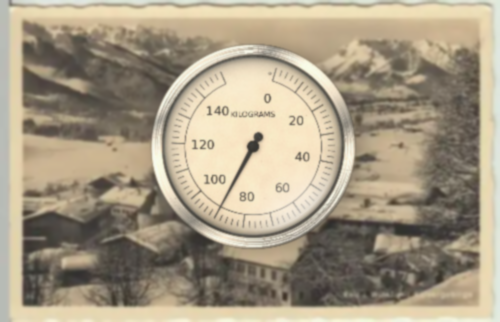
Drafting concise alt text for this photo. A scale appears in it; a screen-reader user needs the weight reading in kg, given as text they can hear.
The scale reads 90 kg
